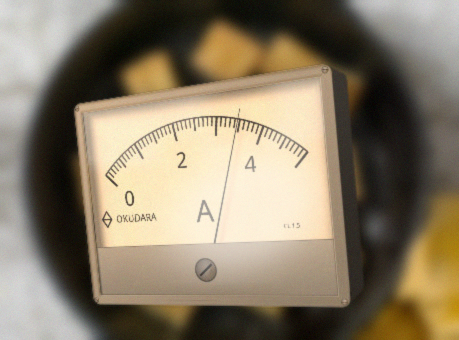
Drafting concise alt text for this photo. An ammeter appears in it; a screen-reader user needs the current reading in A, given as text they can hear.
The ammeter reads 3.5 A
